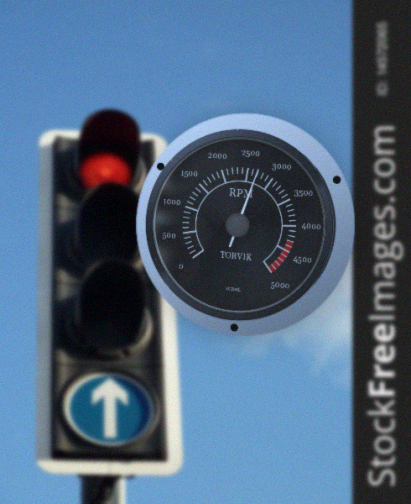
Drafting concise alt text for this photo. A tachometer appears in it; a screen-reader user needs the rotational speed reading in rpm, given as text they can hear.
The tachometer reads 2700 rpm
